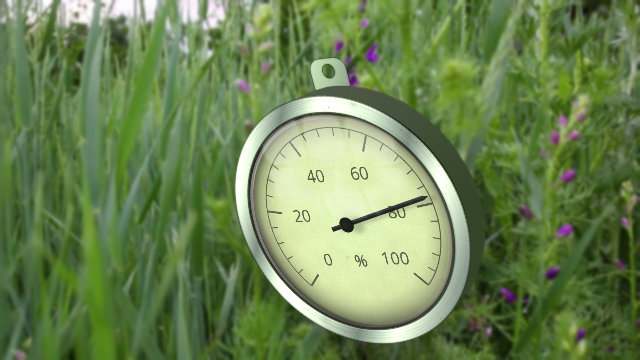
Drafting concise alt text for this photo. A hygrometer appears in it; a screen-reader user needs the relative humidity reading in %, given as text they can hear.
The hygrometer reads 78 %
